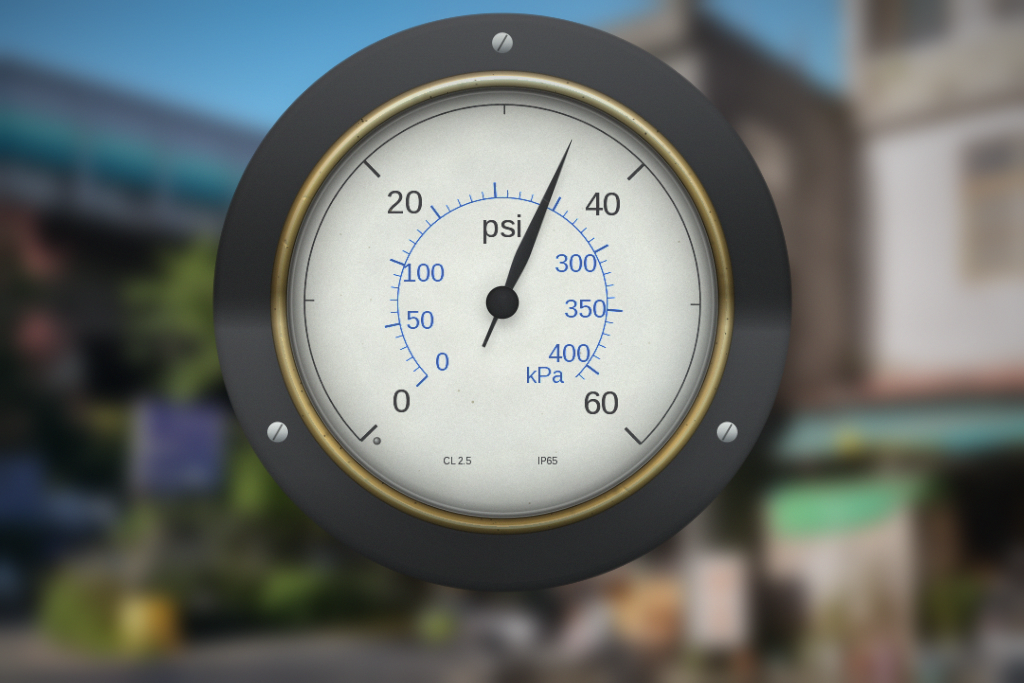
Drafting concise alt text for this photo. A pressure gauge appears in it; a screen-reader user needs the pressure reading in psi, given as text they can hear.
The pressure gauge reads 35 psi
